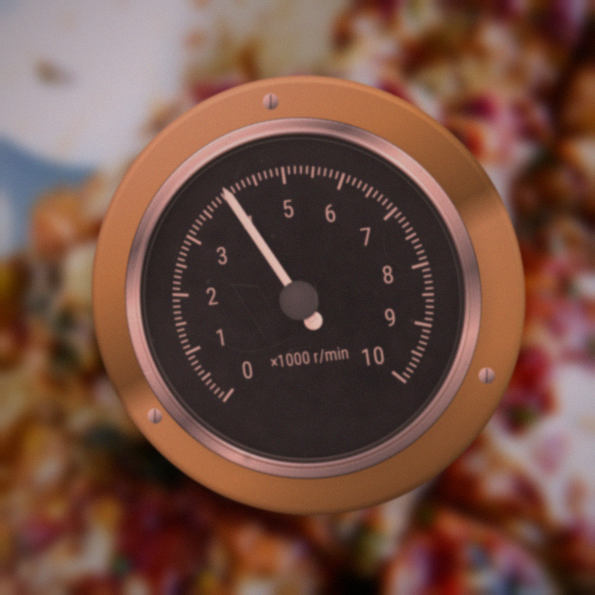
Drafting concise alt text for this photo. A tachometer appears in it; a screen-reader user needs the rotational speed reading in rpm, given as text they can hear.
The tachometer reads 4000 rpm
